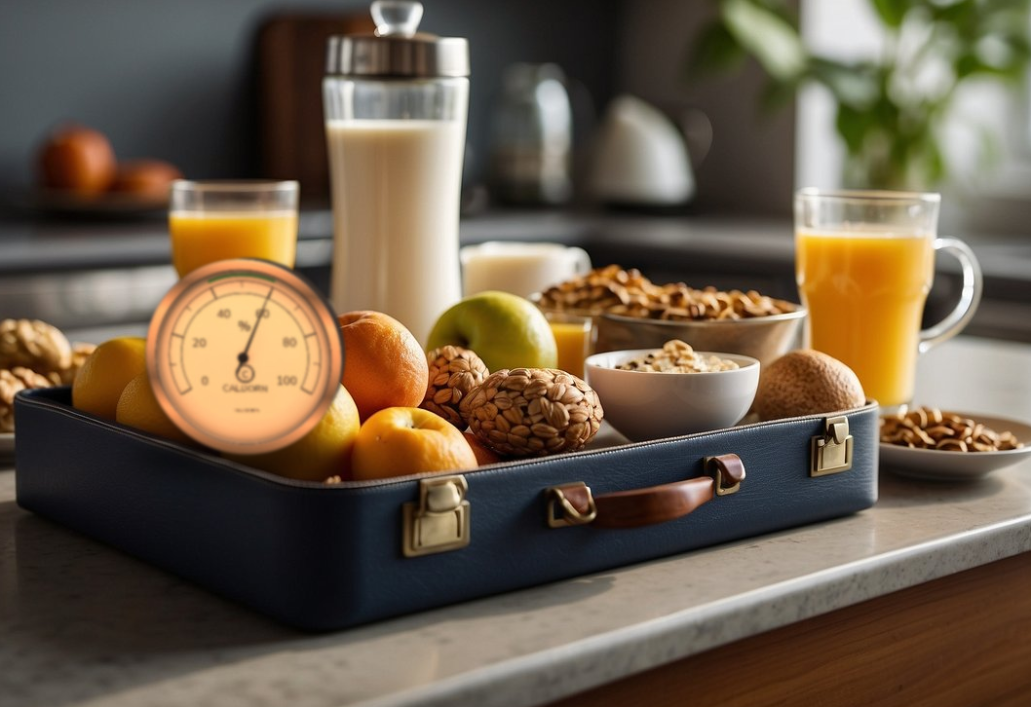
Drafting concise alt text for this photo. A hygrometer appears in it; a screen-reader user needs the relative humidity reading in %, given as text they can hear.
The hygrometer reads 60 %
